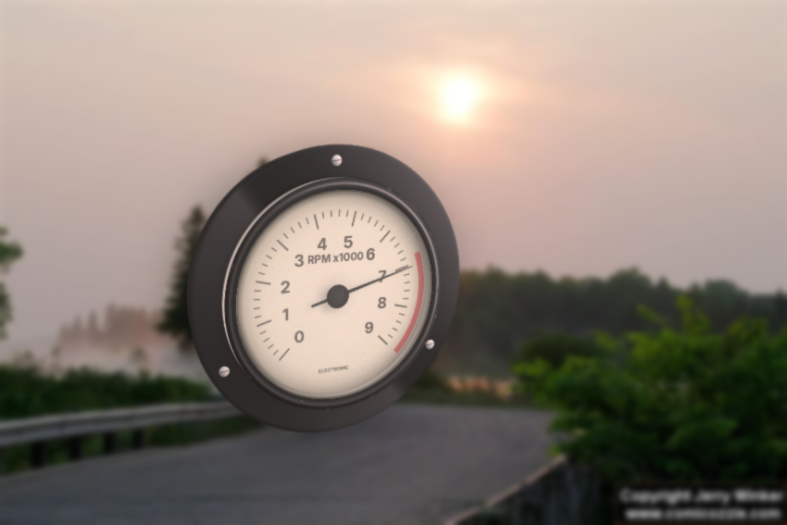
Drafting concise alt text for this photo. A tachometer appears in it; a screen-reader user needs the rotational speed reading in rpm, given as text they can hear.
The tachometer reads 7000 rpm
